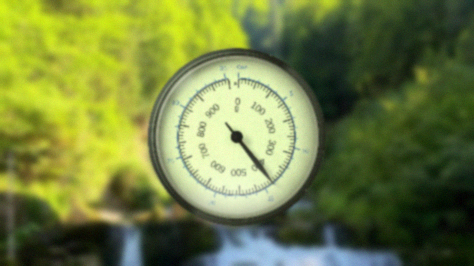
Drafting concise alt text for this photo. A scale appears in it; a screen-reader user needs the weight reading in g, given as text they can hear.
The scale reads 400 g
